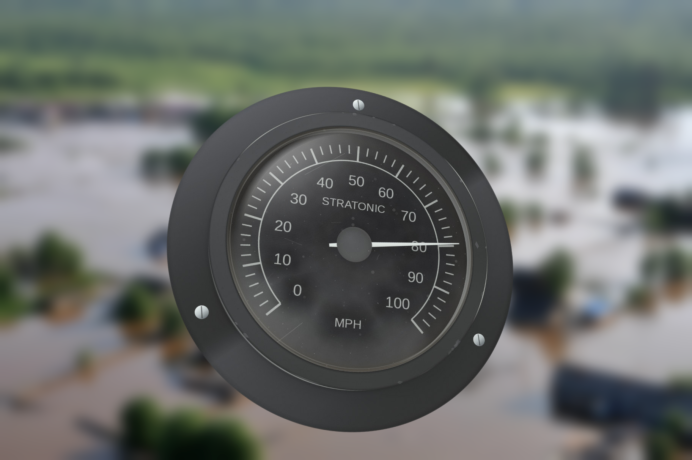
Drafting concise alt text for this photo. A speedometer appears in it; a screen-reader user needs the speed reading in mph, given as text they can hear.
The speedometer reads 80 mph
